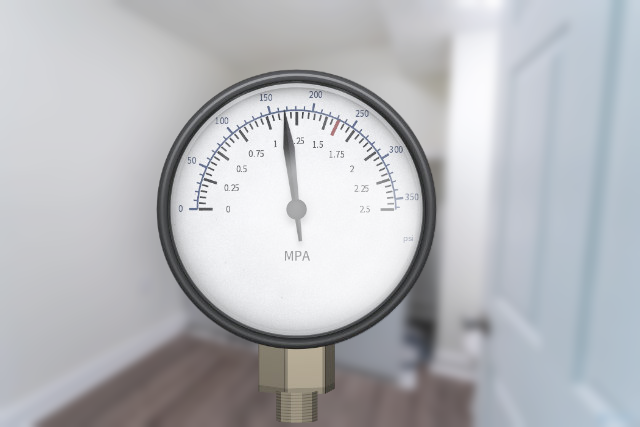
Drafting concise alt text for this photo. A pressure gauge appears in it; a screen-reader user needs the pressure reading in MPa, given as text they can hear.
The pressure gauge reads 1.15 MPa
